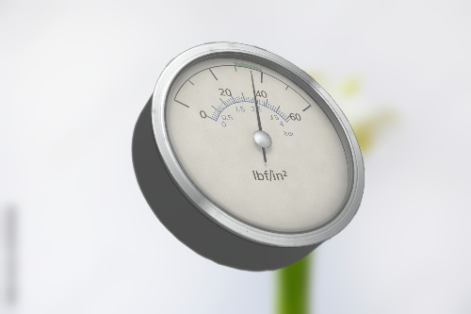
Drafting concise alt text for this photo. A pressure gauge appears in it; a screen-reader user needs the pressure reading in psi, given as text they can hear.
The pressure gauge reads 35 psi
